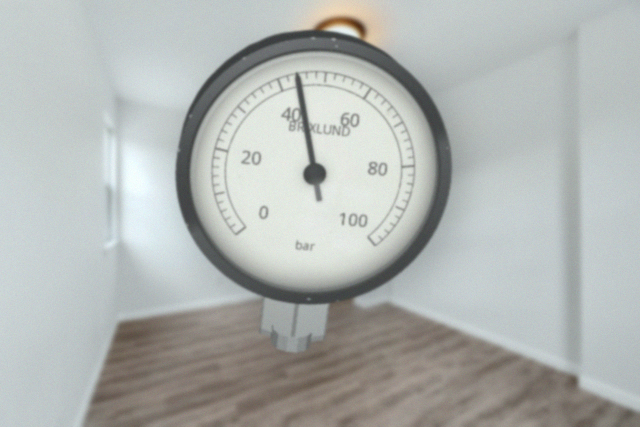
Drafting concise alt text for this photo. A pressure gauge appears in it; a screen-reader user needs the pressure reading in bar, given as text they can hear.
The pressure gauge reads 44 bar
